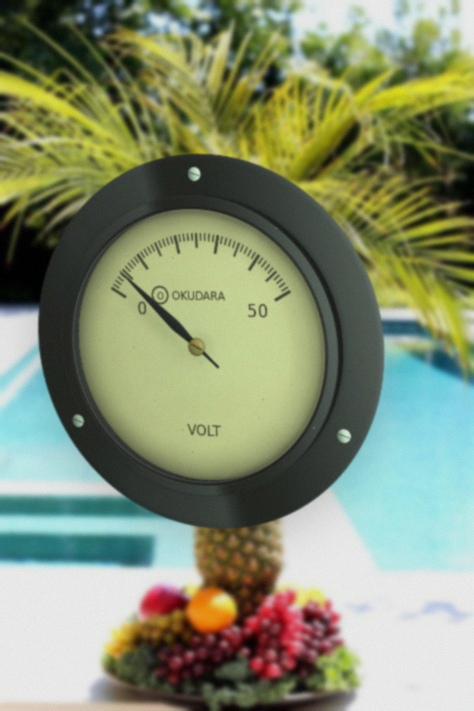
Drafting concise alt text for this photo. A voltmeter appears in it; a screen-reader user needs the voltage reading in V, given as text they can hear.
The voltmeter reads 5 V
